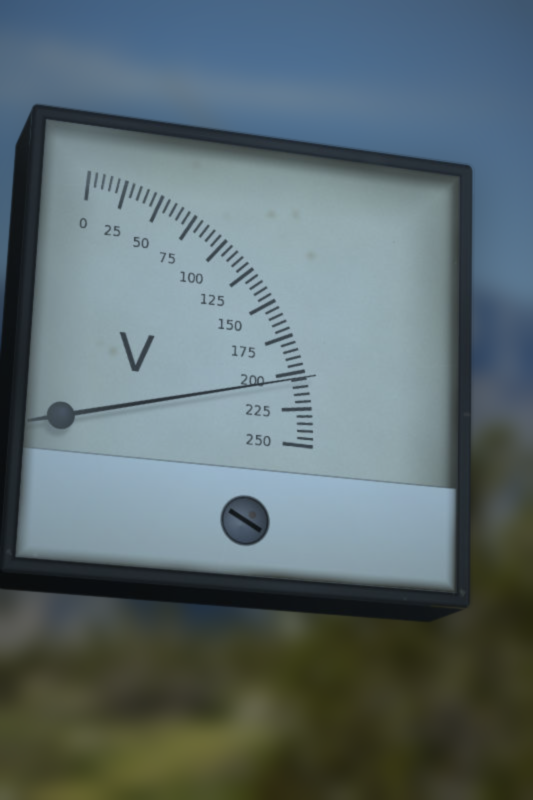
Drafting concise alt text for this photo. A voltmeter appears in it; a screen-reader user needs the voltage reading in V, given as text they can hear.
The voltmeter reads 205 V
